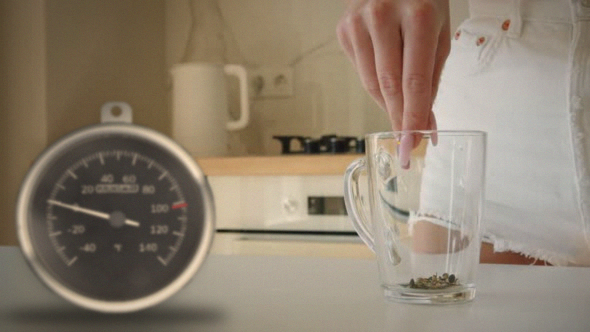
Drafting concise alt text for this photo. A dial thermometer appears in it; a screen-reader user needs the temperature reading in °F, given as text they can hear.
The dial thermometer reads 0 °F
